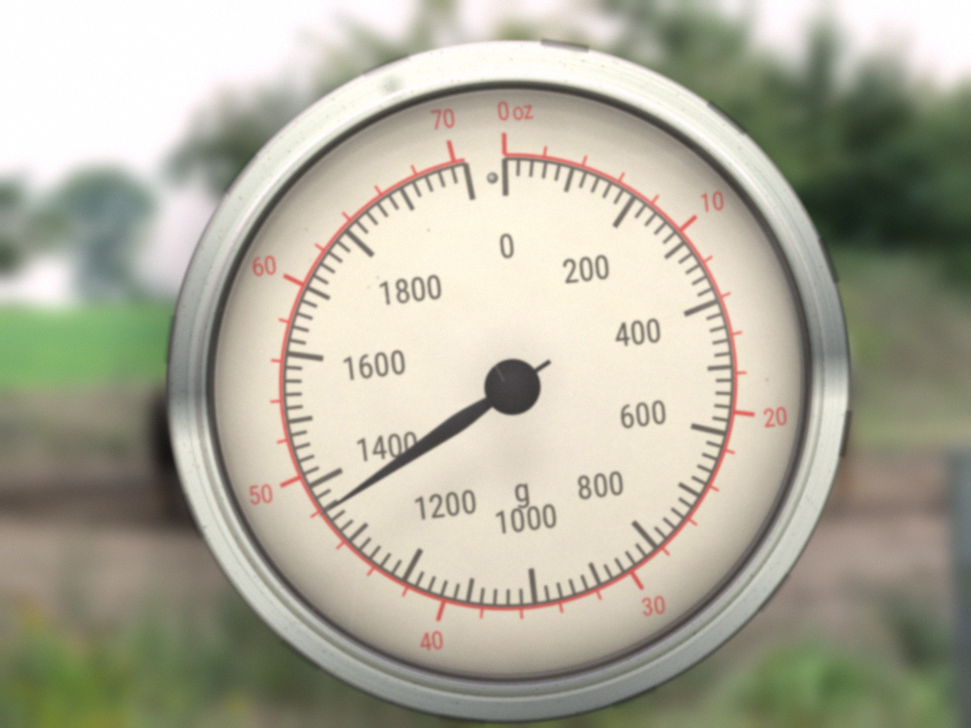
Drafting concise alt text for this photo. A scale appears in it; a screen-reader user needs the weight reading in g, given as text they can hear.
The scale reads 1360 g
